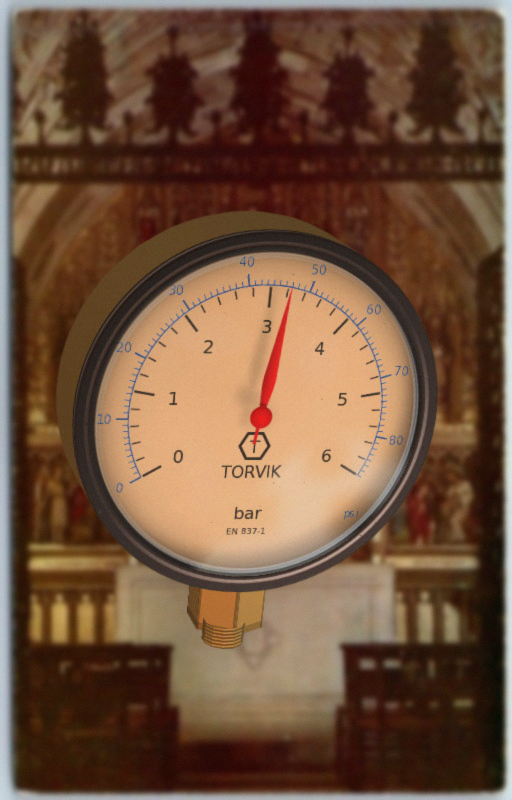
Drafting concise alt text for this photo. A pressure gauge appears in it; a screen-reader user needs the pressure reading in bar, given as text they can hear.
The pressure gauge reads 3.2 bar
